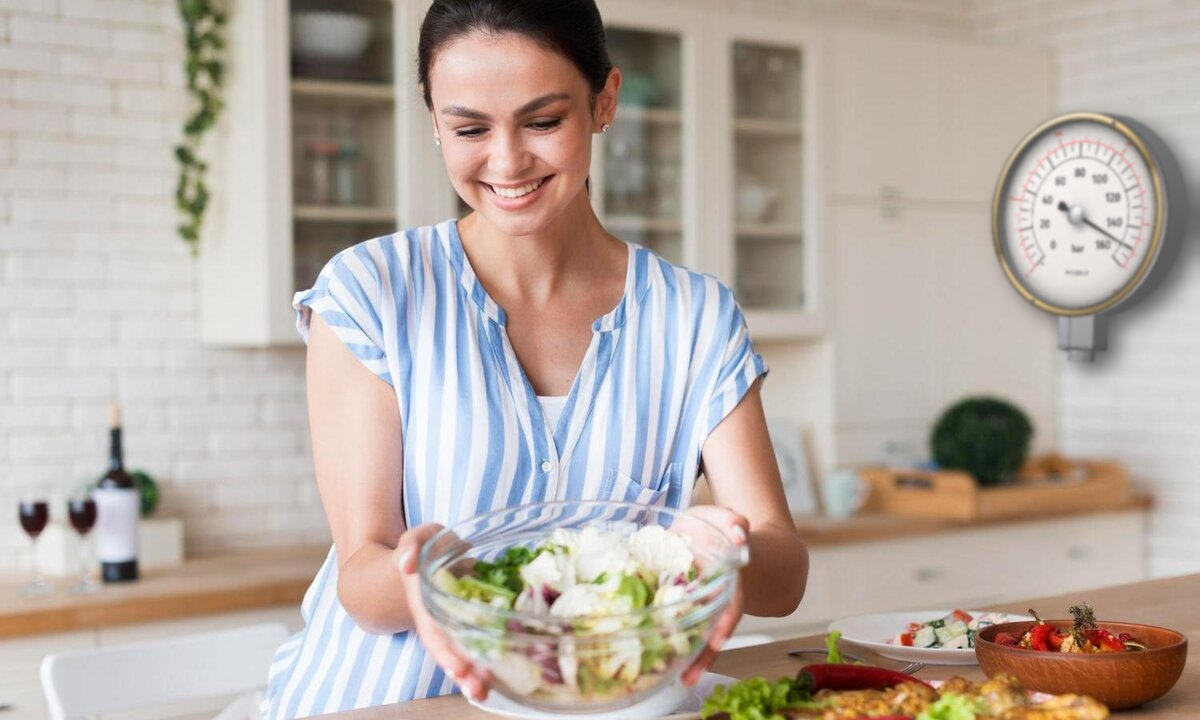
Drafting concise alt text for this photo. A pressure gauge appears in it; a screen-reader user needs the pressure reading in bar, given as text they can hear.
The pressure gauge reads 150 bar
